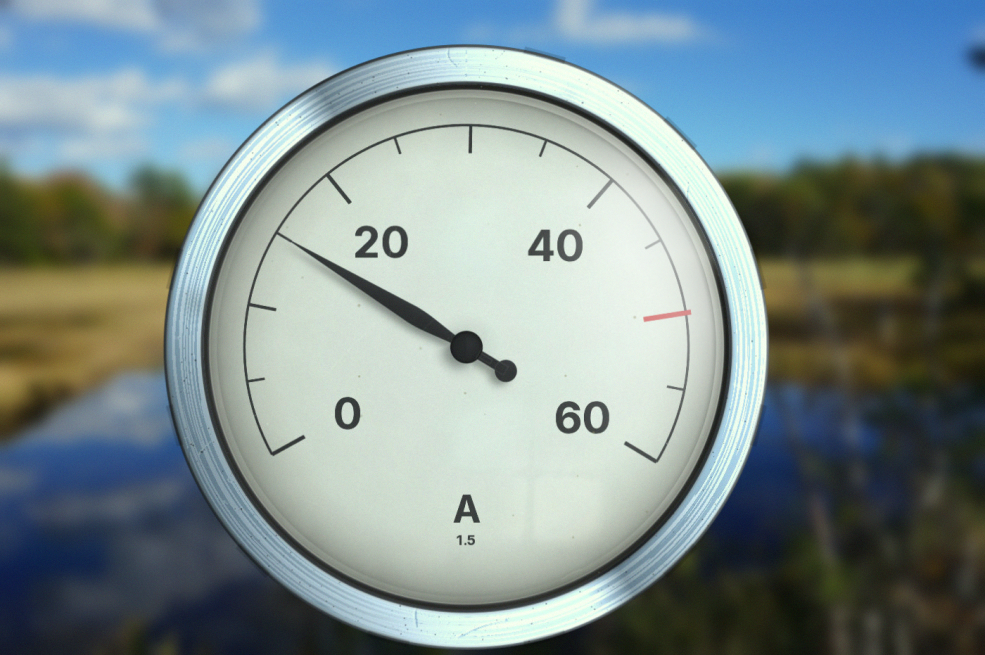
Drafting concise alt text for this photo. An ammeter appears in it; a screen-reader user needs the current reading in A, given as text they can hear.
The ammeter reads 15 A
